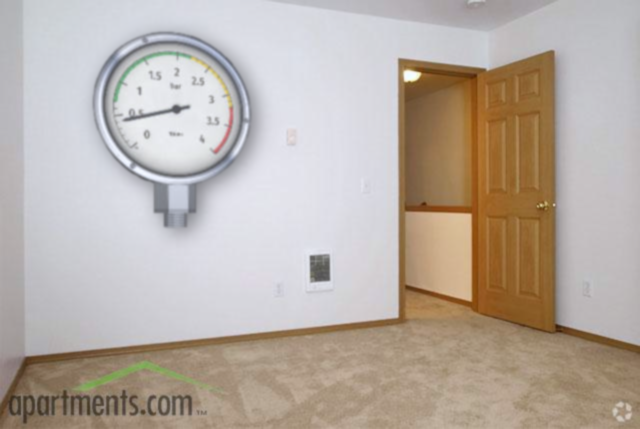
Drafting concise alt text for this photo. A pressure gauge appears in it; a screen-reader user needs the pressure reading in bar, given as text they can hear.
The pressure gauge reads 0.4 bar
